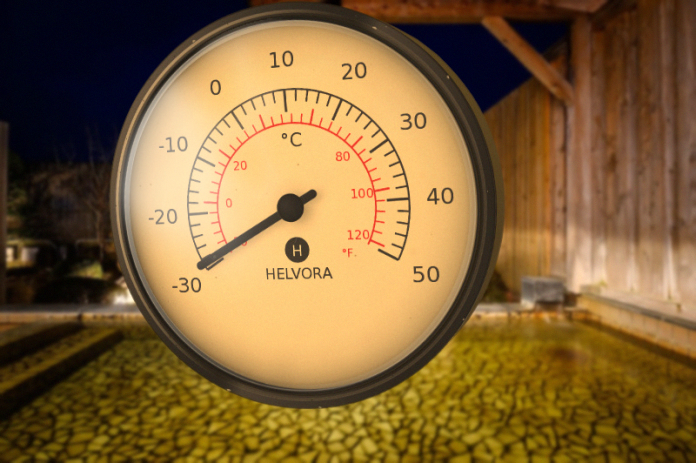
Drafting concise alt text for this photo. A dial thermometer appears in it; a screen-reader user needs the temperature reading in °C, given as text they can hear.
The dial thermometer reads -29 °C
